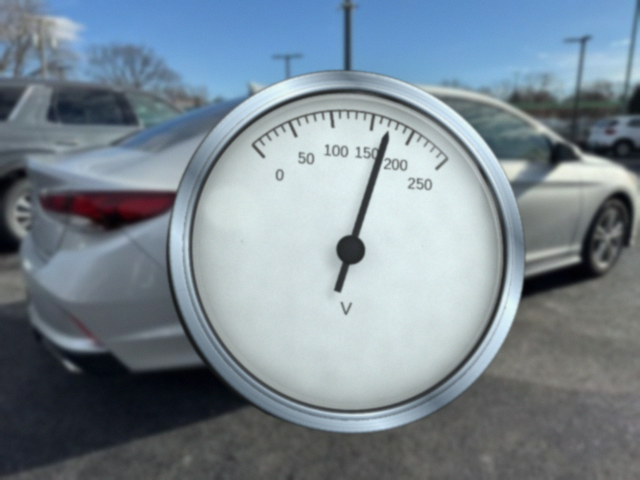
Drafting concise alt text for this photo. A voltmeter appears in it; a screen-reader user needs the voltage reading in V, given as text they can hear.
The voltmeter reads 170 V
